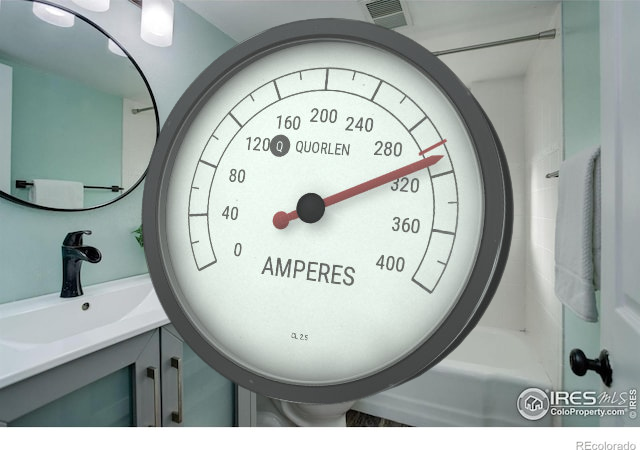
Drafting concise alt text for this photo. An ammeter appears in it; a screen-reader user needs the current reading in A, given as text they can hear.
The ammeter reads 310 A
